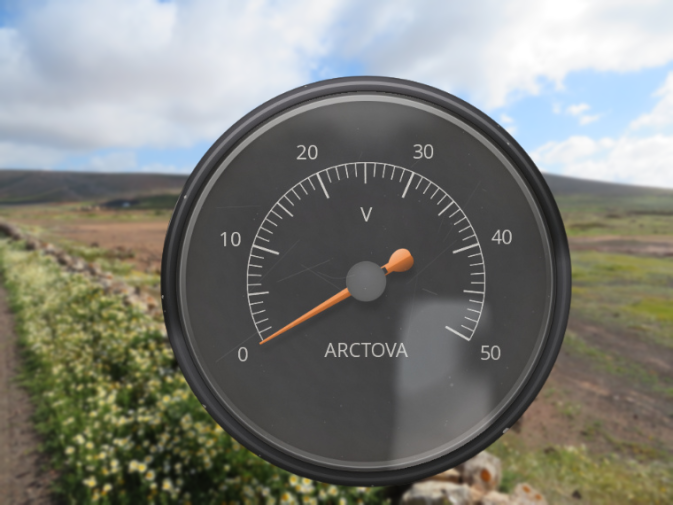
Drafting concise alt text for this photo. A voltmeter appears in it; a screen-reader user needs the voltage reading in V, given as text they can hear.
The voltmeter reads 0 V
